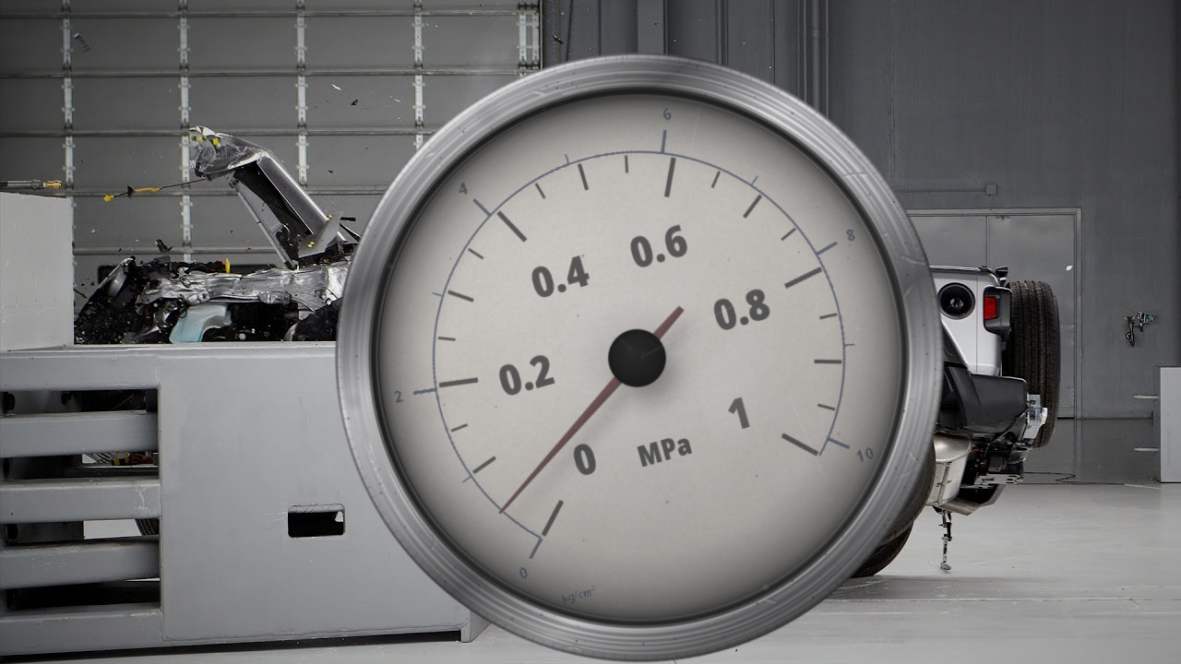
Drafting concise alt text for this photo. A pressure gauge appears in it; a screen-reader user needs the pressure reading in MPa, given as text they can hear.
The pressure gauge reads 0.05 MPa
